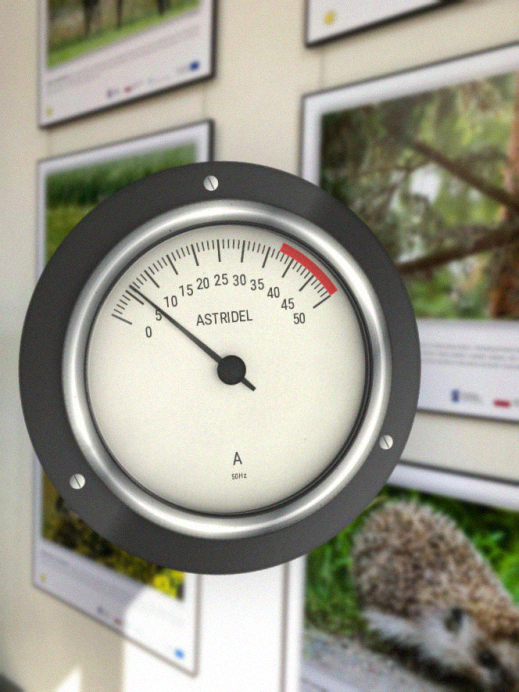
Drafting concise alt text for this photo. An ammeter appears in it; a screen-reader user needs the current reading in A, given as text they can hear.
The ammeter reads 6 A
